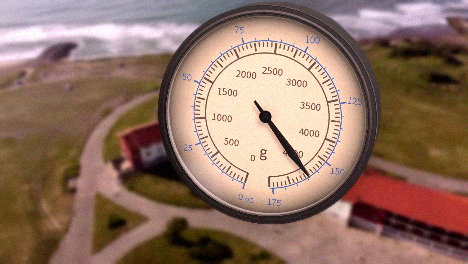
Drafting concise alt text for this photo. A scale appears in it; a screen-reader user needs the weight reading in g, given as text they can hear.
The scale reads 4500 g
